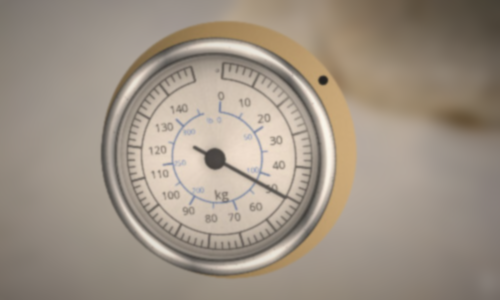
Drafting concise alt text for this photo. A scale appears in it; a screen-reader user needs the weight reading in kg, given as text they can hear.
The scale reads 50 kg
